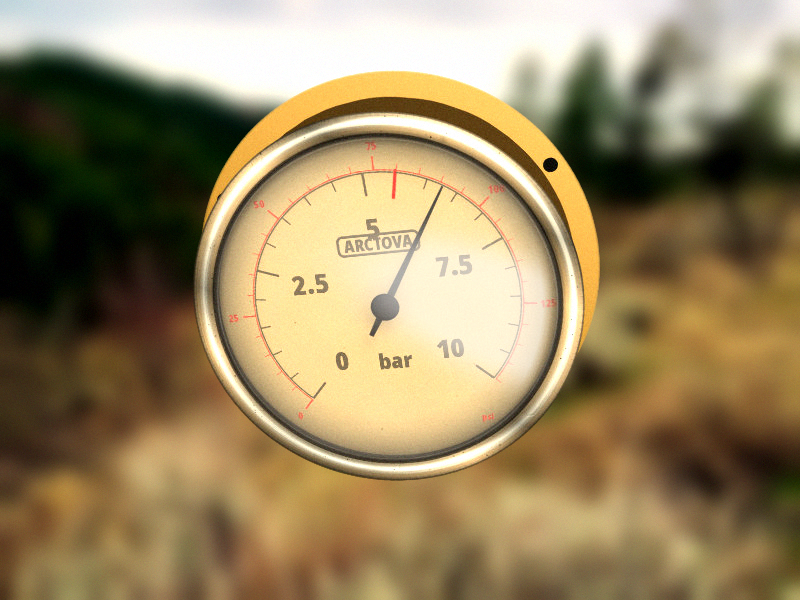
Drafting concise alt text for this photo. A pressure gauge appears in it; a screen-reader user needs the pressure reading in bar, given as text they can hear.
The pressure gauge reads 6.25 bar
